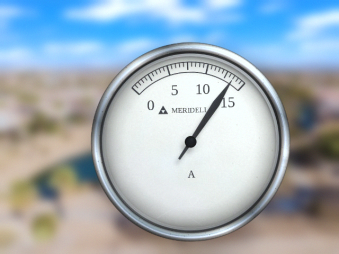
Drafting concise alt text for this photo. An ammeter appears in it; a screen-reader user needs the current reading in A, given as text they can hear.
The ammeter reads 13.5 A
